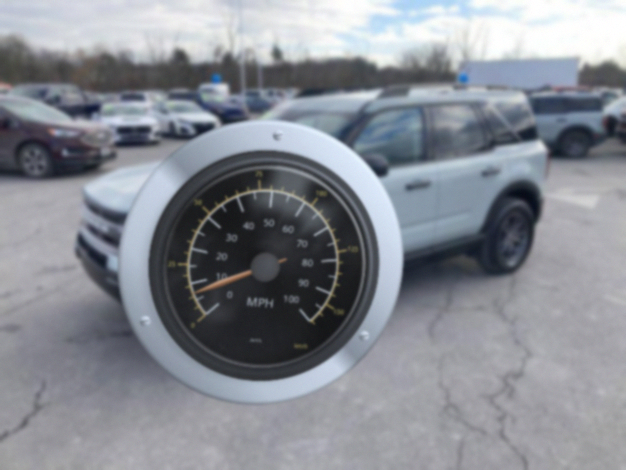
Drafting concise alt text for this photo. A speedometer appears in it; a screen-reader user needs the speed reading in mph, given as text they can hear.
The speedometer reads 7.5 mph
